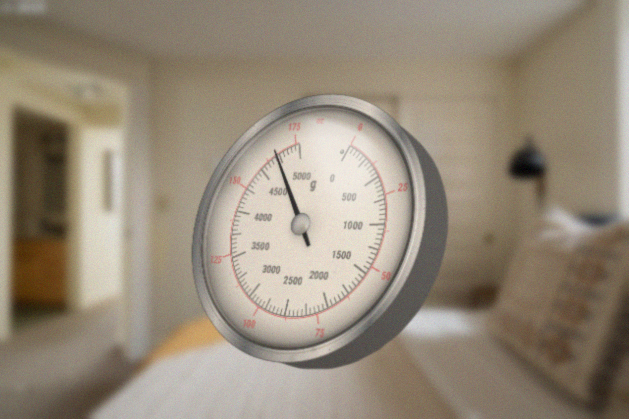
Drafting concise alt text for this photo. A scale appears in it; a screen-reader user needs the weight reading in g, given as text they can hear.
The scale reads 4750 g
